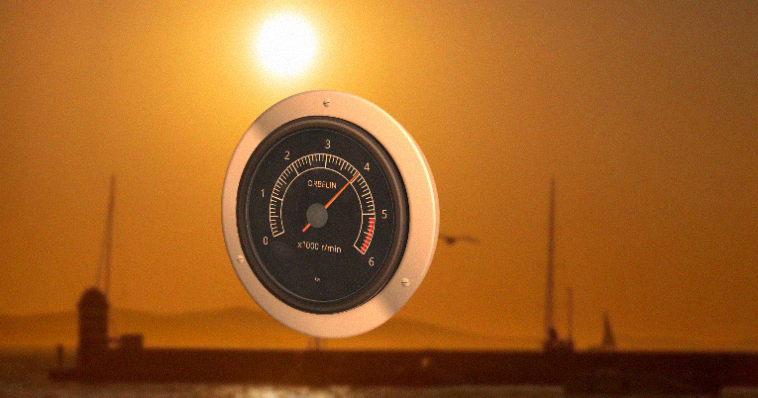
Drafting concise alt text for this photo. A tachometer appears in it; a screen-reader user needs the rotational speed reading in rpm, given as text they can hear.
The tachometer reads 4000 rpm
